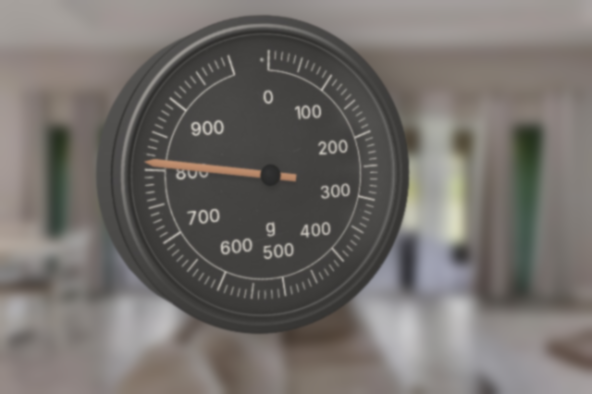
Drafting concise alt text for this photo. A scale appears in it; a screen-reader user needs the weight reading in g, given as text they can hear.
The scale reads 810 g
